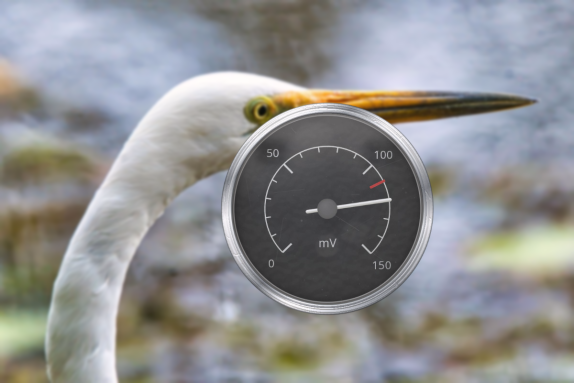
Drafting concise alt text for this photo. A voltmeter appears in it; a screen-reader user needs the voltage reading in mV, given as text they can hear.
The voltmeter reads 120 mV
